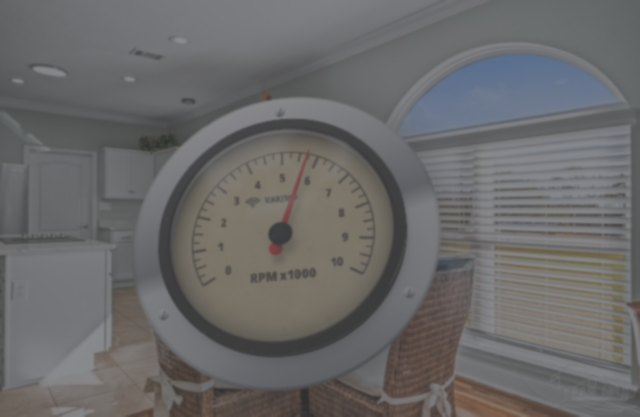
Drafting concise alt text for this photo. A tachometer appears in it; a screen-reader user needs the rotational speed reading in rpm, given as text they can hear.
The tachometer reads 5750 rpm
